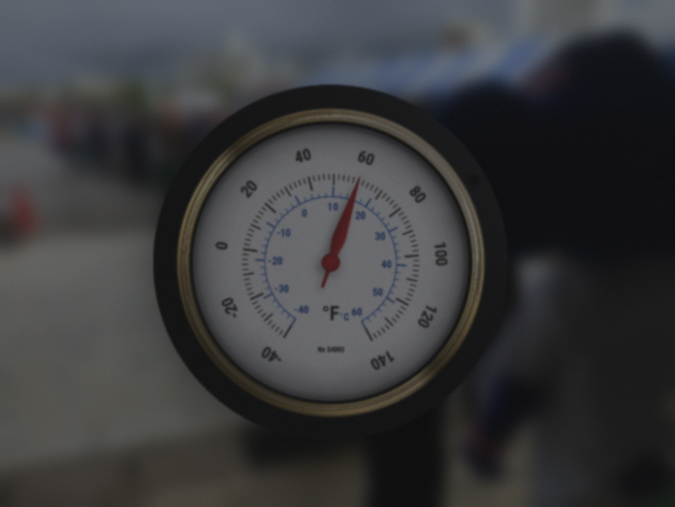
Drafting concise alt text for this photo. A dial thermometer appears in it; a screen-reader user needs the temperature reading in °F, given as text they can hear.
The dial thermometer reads 60 °F
